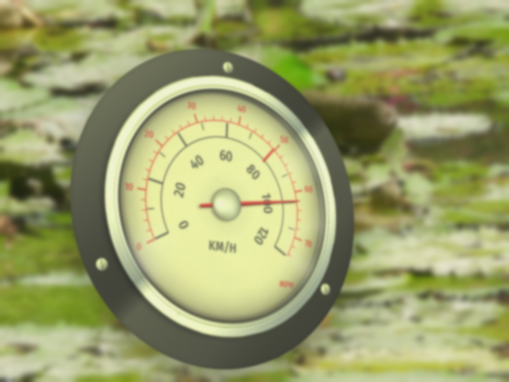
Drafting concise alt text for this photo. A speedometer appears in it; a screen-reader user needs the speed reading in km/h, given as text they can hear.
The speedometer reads 100 km/h
